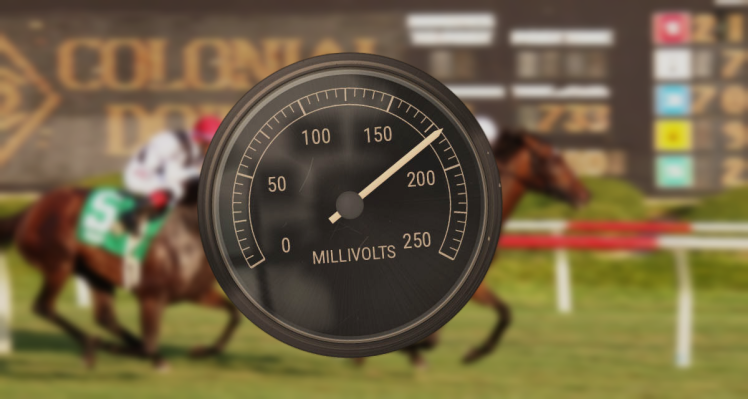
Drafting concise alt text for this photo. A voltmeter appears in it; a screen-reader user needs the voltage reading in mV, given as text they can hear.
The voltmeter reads 180 mV
